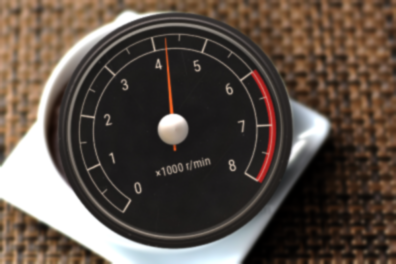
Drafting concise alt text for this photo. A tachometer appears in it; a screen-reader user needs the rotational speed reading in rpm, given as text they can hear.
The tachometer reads 4250 rpm
